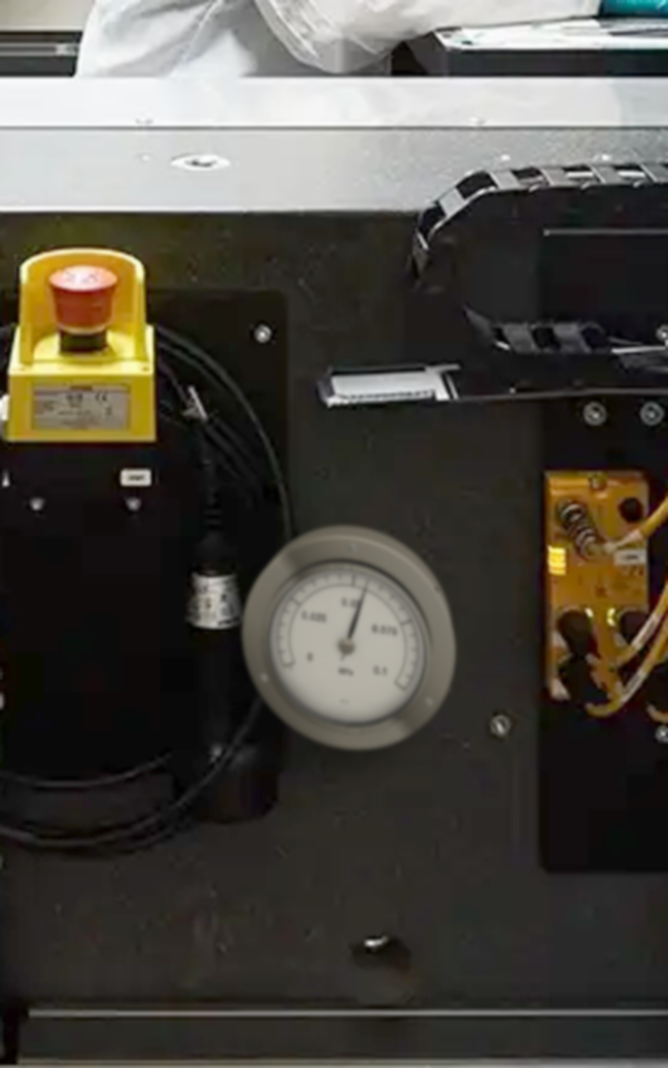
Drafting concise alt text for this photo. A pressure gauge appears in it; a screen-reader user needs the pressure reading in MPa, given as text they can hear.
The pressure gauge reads 0.055 MPa
